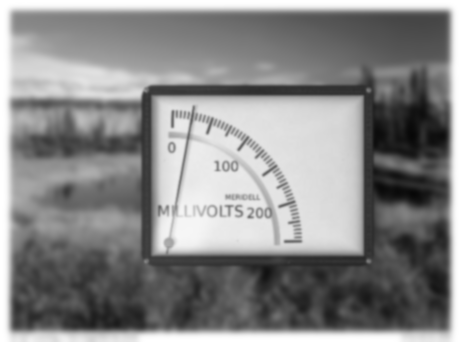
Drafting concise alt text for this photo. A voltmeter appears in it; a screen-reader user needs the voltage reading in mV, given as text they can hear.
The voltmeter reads 25 mV
